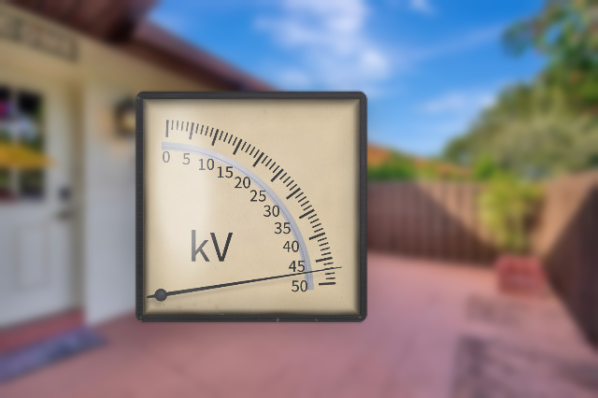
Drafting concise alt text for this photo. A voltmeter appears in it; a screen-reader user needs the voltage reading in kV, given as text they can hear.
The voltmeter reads 47 kV
